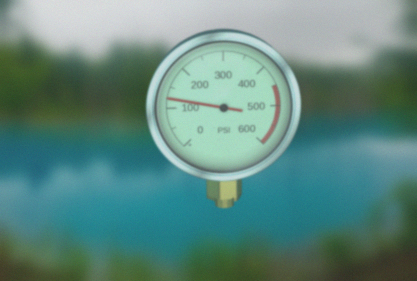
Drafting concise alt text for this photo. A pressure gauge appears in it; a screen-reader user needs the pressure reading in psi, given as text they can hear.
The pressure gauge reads 125 psi
